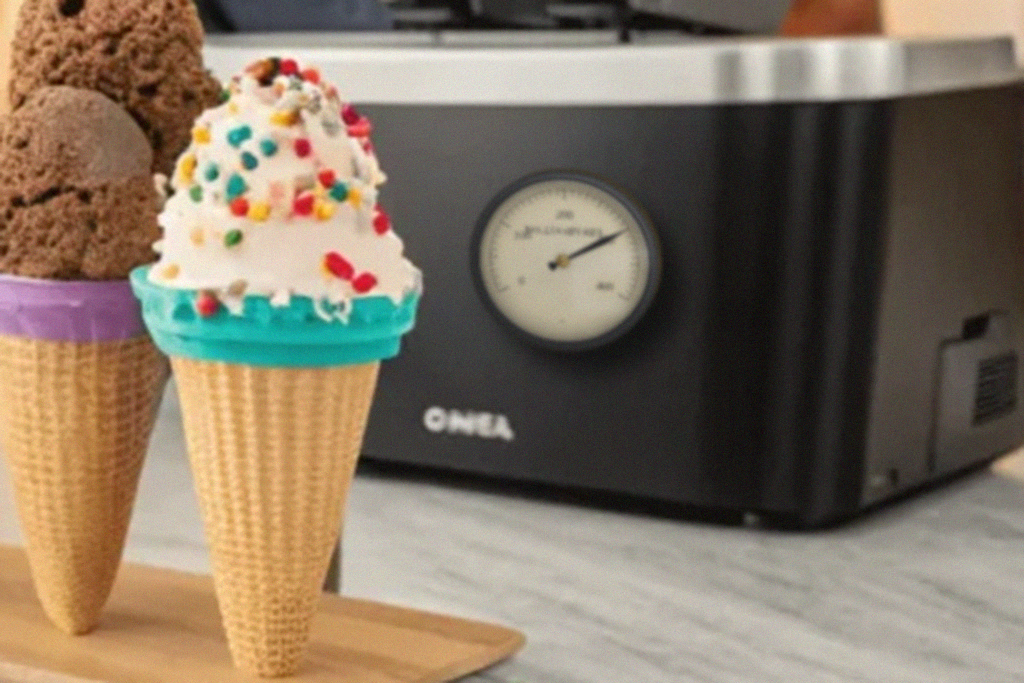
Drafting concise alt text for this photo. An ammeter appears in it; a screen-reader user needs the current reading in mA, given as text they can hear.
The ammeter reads 300 mA
